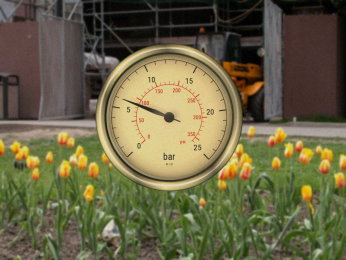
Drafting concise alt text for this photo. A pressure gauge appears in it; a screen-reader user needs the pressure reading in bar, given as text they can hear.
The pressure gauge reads 6 bar
